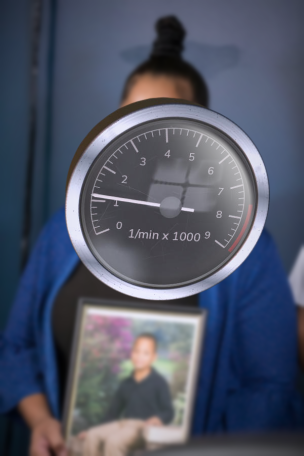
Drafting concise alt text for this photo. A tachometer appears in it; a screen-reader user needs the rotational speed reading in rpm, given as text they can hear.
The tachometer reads 1200 rpm
